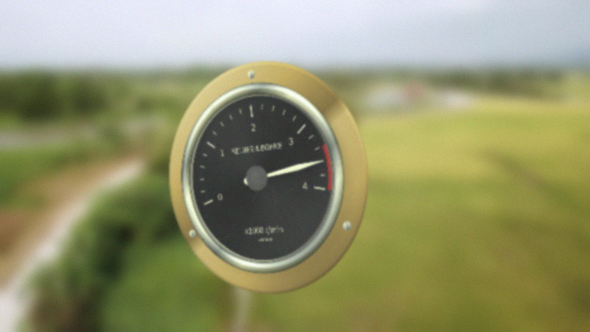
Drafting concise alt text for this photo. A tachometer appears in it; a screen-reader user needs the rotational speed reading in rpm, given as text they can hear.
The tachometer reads 3600 rpm
